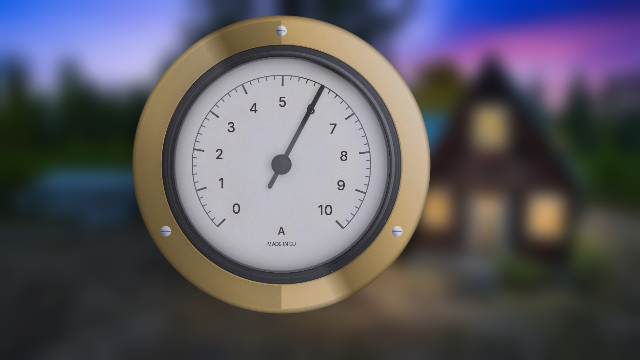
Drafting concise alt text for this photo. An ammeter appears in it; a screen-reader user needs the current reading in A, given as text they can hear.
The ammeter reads 6 A
